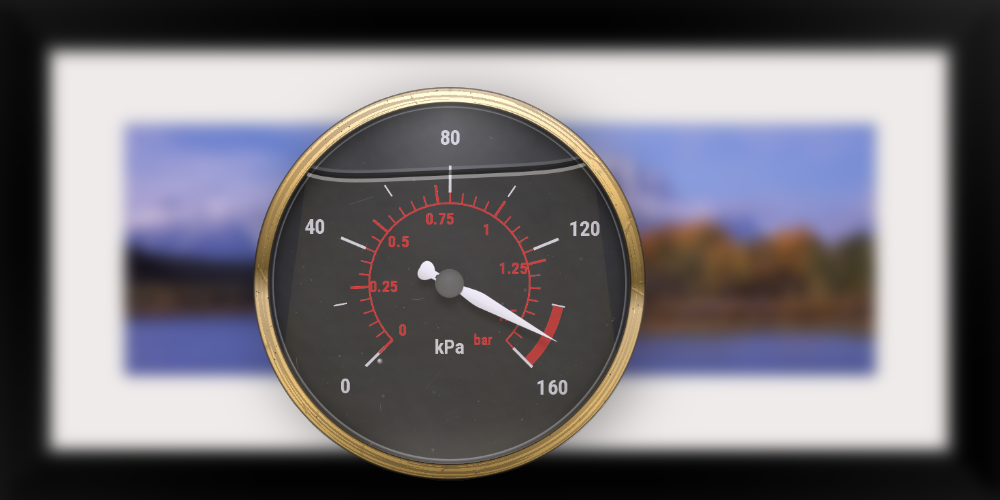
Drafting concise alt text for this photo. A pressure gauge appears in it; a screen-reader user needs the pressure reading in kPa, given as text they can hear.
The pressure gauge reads 150 kPa
